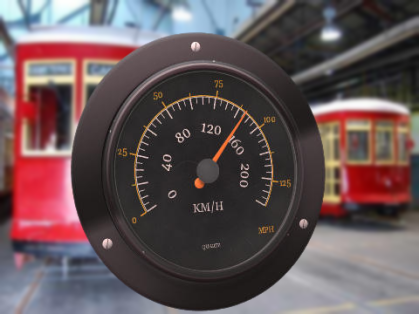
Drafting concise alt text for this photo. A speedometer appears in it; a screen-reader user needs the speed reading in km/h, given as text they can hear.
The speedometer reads 145 km/h
